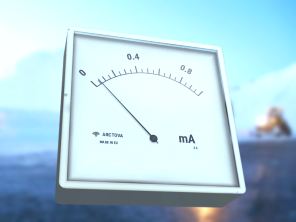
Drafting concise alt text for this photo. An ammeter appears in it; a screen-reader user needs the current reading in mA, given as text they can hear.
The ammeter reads 0.05 mA
